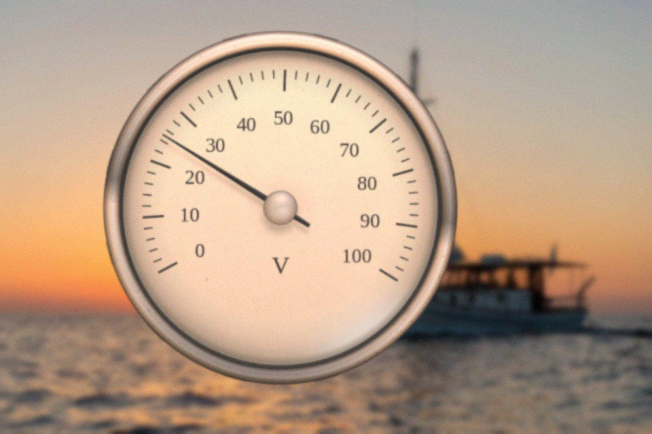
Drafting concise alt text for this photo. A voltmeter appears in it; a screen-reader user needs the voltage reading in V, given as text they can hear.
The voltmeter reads 25 V
